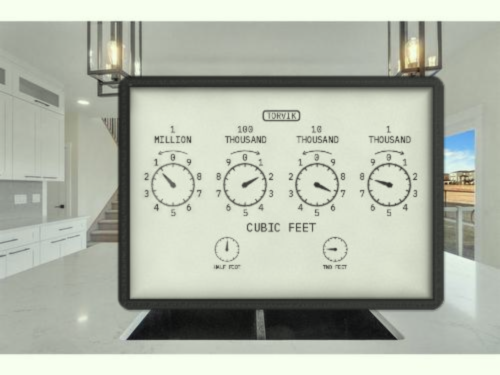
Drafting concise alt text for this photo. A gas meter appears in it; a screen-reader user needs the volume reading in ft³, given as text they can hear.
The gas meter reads 116800 ft³
